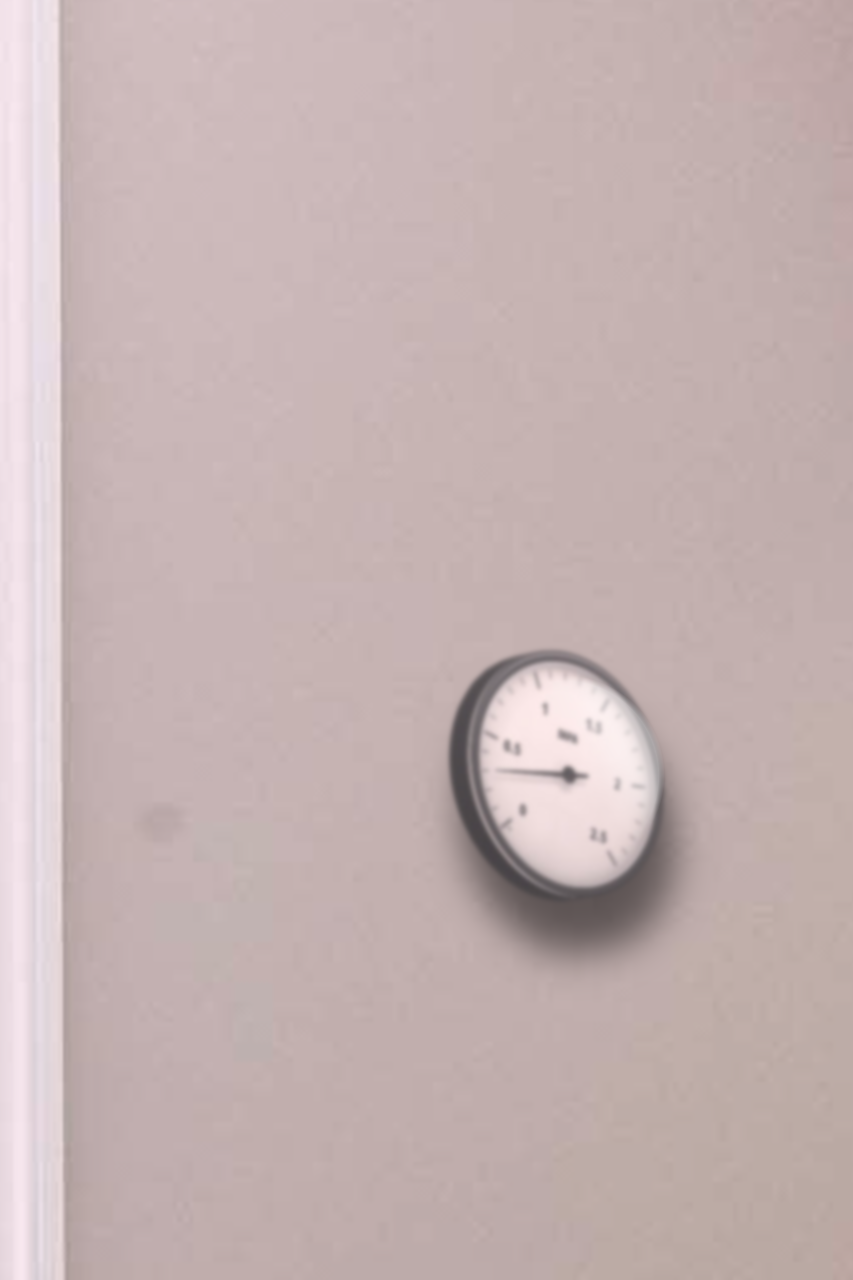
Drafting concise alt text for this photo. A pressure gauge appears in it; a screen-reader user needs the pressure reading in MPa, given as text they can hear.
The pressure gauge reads 0.3 MPa
